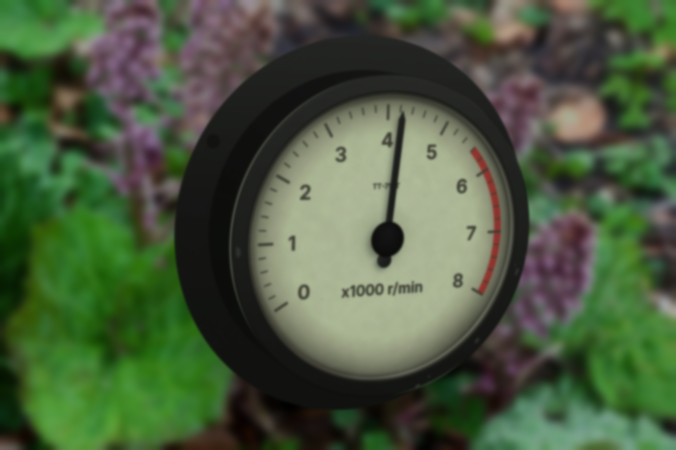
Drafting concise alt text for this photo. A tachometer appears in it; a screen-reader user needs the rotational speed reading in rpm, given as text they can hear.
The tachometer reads 4200 rpm
